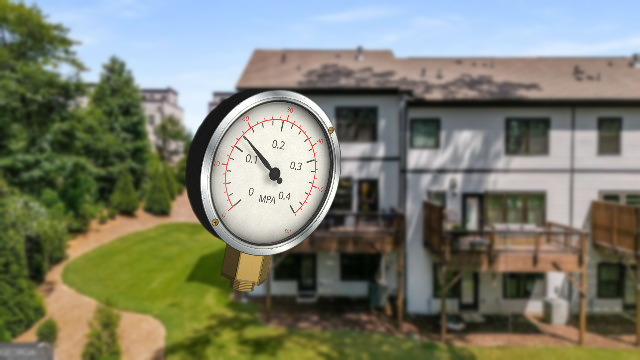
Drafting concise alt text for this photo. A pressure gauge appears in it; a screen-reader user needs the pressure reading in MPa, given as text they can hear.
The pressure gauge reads 0.12 MPa
